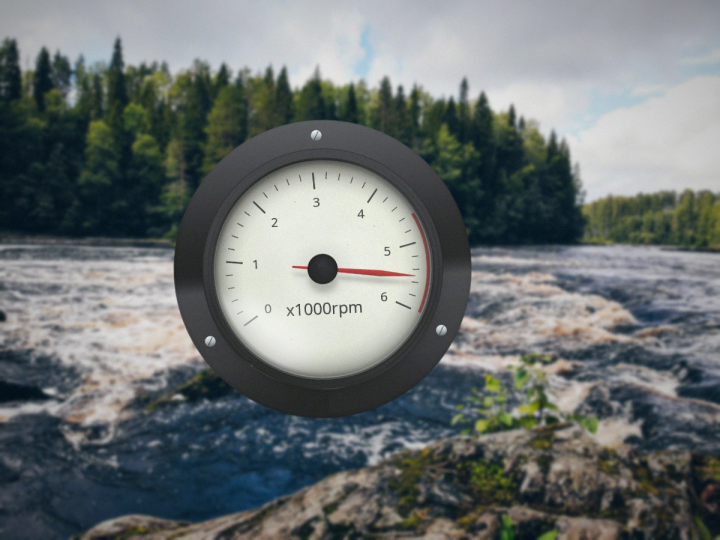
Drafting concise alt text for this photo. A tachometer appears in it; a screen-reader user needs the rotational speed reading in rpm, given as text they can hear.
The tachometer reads 5500 rpm
